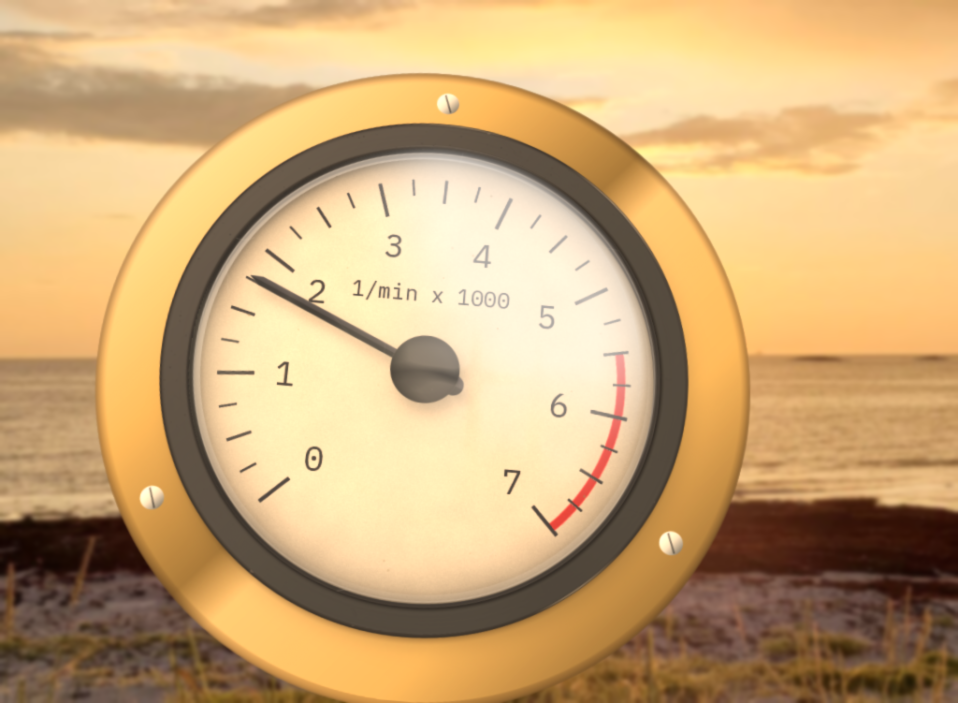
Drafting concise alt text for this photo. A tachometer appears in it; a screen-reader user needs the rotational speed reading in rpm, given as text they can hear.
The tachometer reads 1750 rpm
